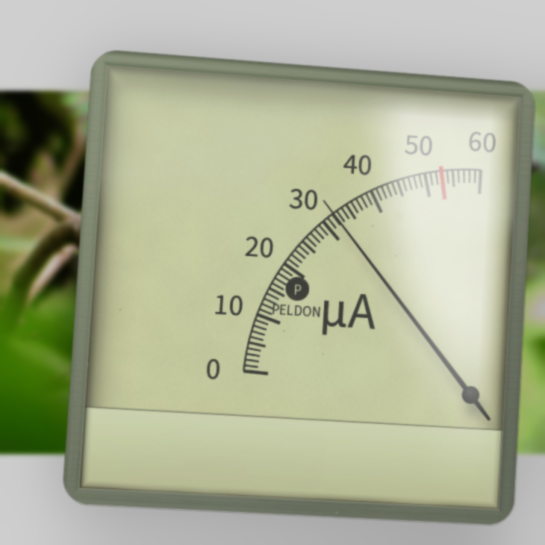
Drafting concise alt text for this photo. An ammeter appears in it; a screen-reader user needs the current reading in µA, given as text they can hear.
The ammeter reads 32 µA
